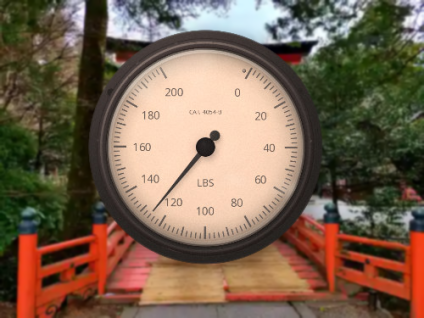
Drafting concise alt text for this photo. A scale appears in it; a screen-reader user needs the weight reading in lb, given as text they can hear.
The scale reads 126 lb
